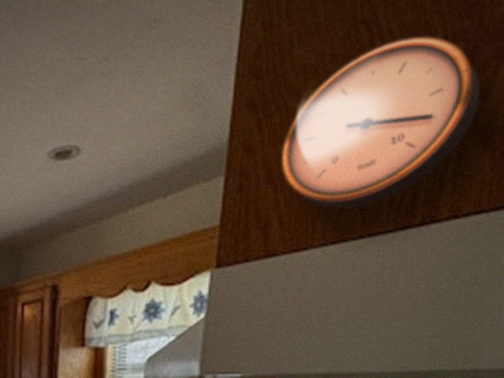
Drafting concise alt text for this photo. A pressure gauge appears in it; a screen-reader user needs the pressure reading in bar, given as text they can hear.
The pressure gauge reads 9 bar
